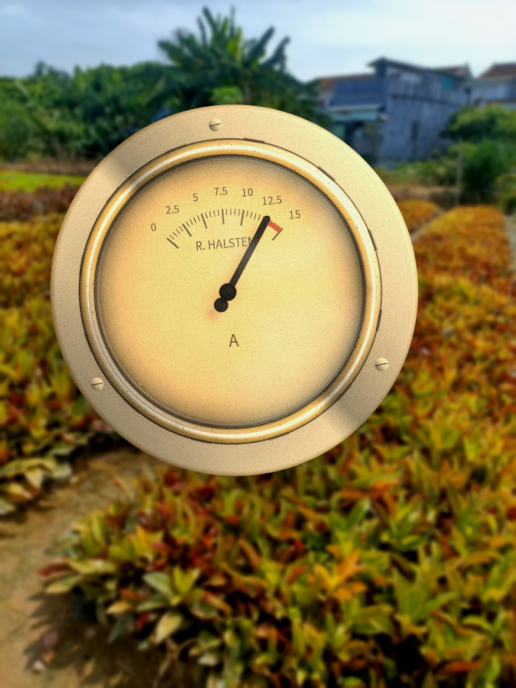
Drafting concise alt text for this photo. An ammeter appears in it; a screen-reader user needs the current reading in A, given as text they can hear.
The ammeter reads 13 A
